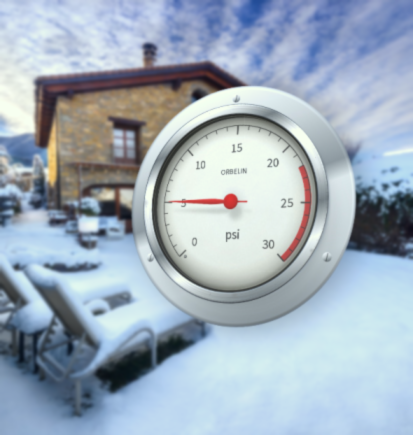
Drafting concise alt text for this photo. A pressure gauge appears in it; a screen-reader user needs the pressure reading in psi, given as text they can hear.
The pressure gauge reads 5 psi
